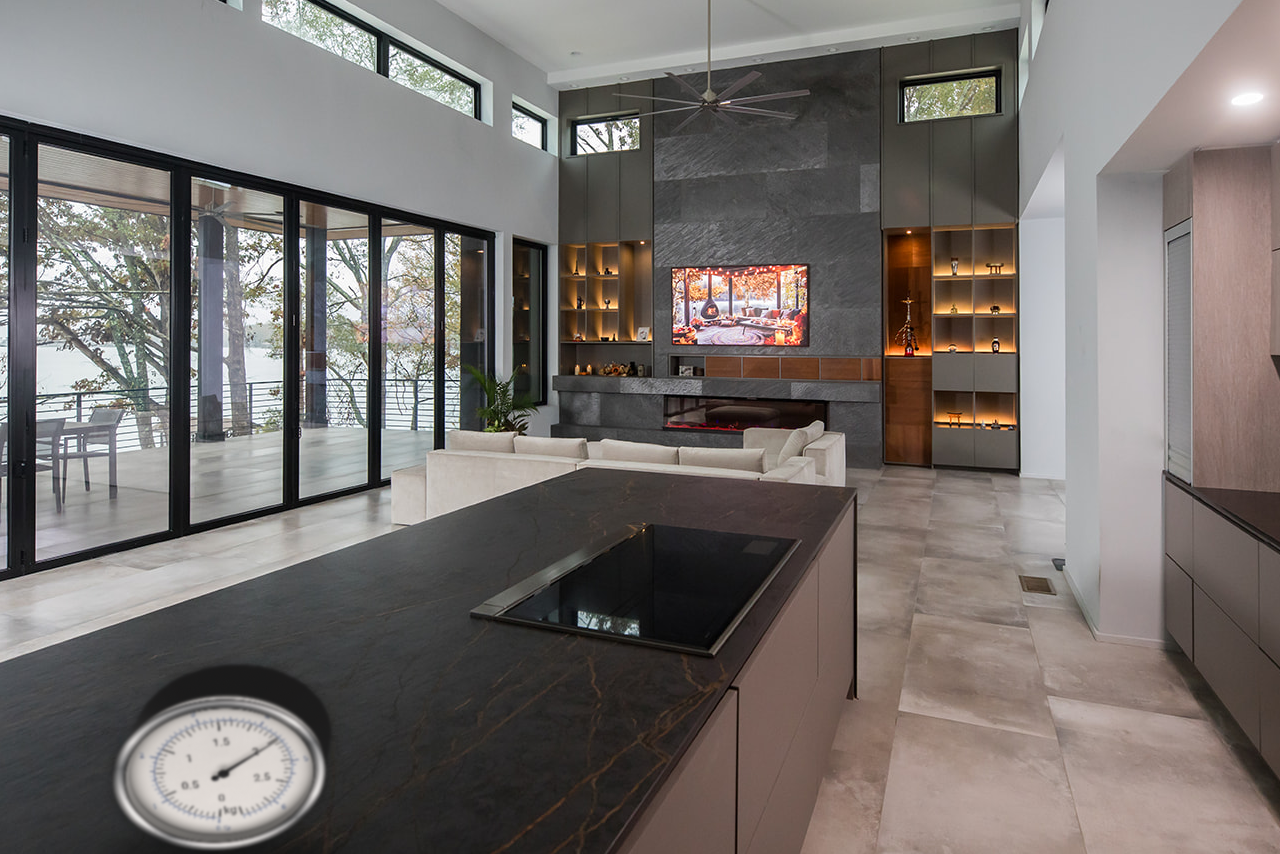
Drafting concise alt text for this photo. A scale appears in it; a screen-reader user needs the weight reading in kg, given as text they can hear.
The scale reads 2 kg
